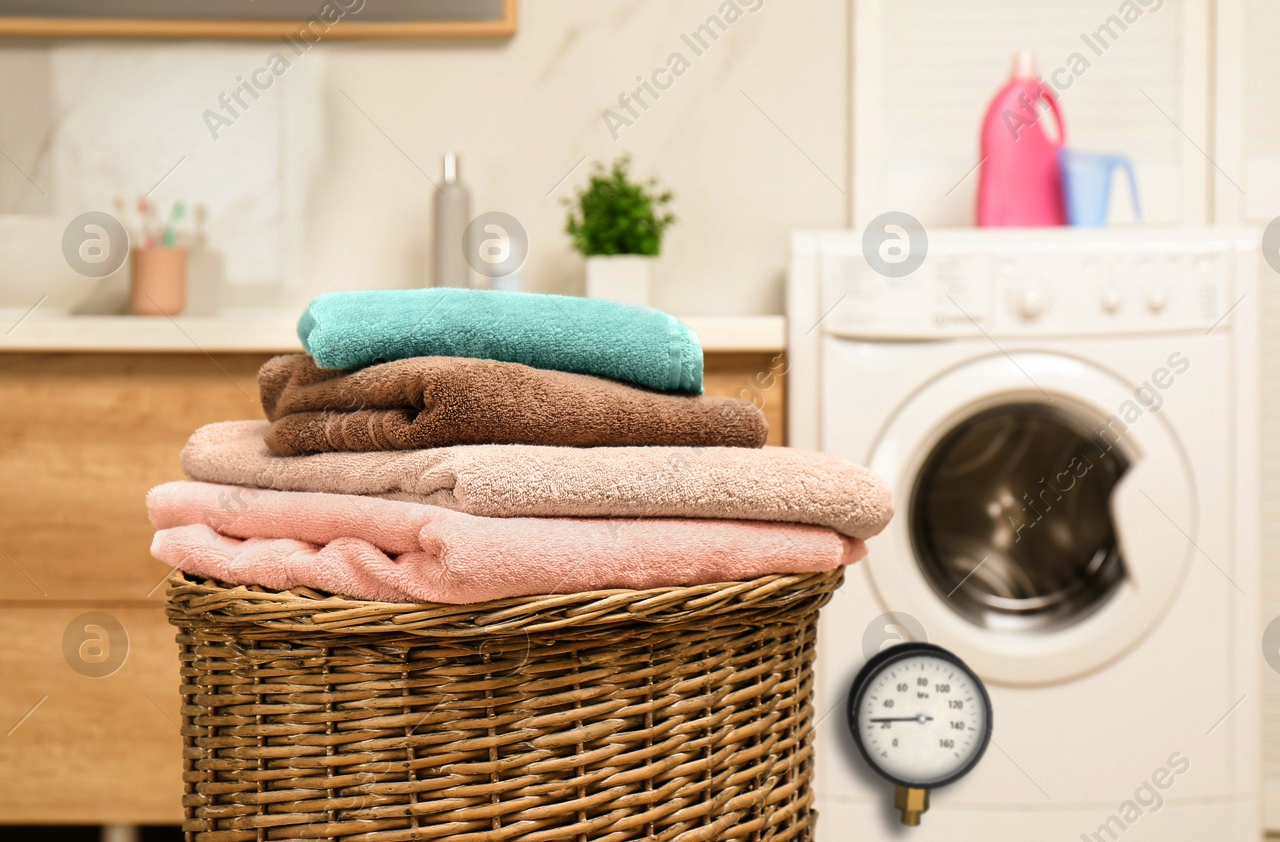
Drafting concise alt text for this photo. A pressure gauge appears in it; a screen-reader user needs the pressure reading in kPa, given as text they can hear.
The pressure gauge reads 25 kPa
